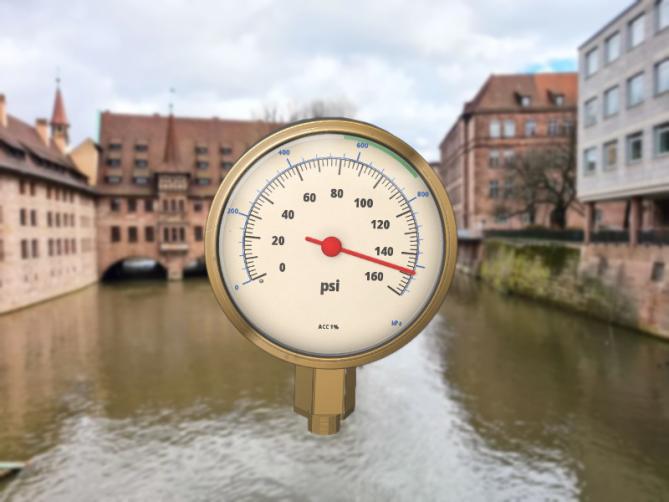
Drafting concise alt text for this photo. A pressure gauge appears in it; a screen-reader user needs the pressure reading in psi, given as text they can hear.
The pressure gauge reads 148 psi
